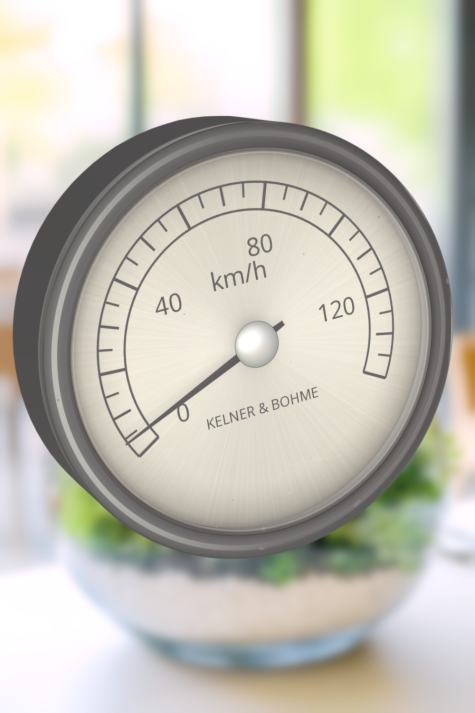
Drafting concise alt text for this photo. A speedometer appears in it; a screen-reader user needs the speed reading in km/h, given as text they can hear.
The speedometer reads 5 km/h
